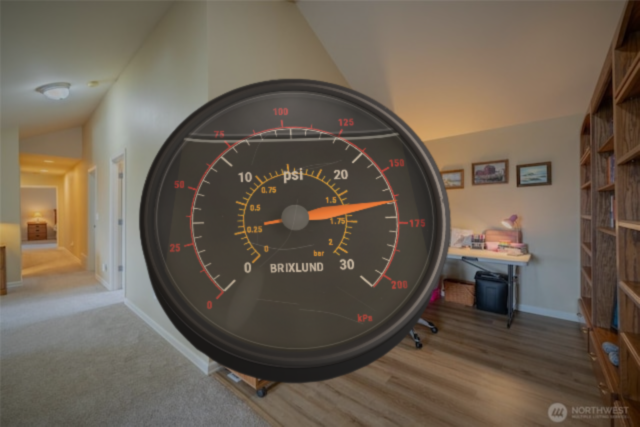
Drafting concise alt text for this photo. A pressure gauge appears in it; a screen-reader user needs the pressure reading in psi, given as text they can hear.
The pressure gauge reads 24 psi
